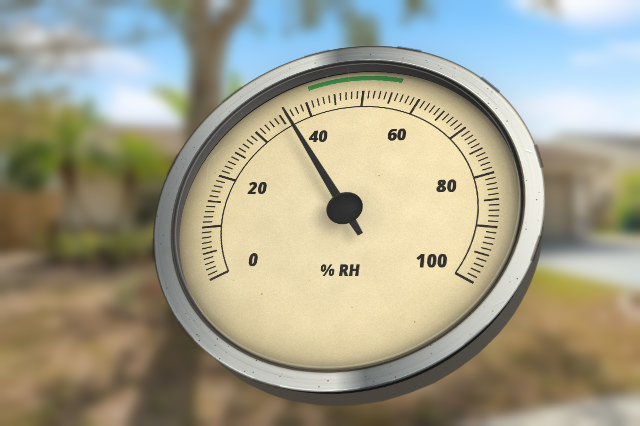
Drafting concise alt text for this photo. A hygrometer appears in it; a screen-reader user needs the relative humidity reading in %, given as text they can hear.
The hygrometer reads 36 %
